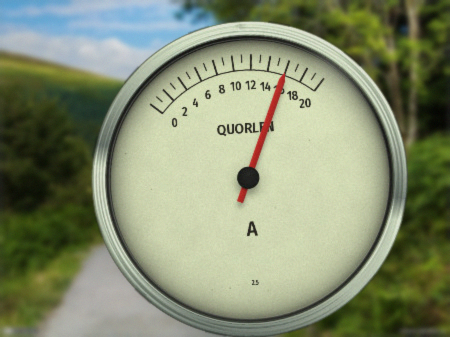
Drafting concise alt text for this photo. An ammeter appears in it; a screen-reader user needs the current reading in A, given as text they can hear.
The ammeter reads 16 A
